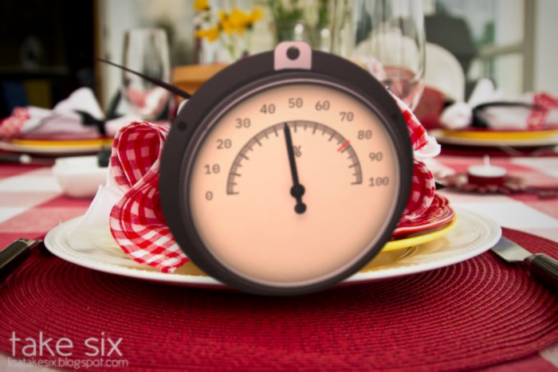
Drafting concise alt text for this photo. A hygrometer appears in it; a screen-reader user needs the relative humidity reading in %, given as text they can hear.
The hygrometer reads 45 %
